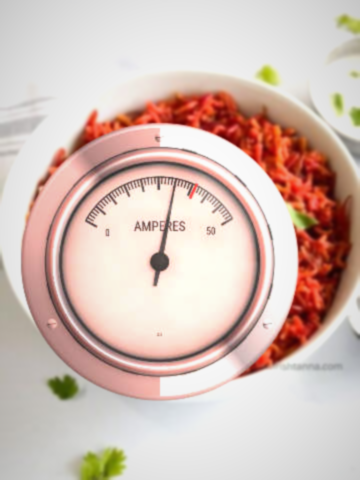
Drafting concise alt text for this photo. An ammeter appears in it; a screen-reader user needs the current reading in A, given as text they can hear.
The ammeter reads 30 A
